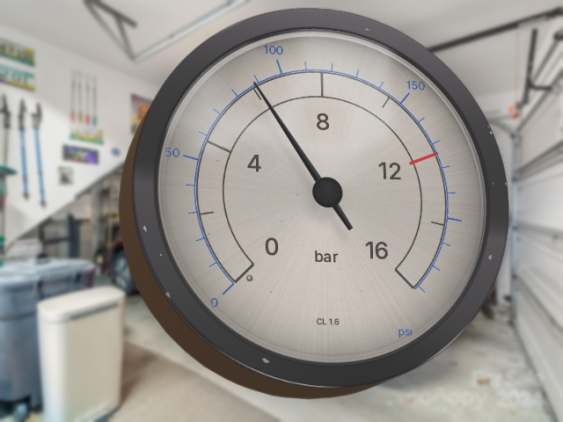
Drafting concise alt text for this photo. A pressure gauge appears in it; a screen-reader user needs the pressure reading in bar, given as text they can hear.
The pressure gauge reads 6 bar
